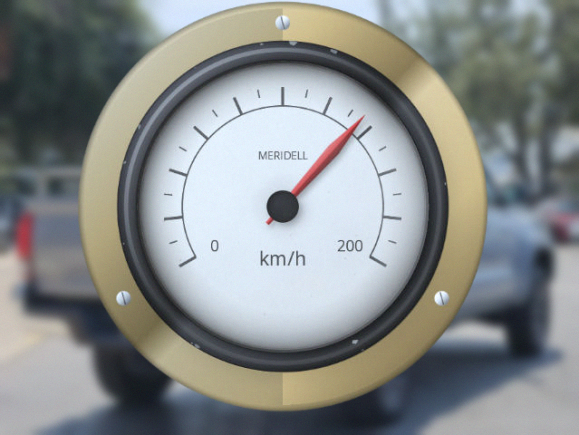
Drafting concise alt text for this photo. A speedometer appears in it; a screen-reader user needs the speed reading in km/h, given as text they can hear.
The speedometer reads 135 km/h
